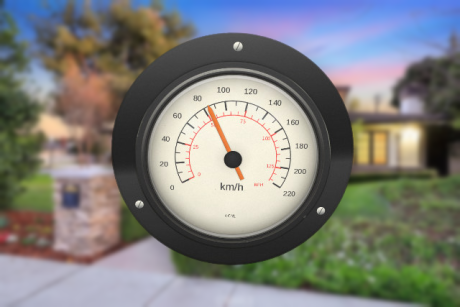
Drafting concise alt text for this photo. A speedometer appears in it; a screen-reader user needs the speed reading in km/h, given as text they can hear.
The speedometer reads 85 km/h
